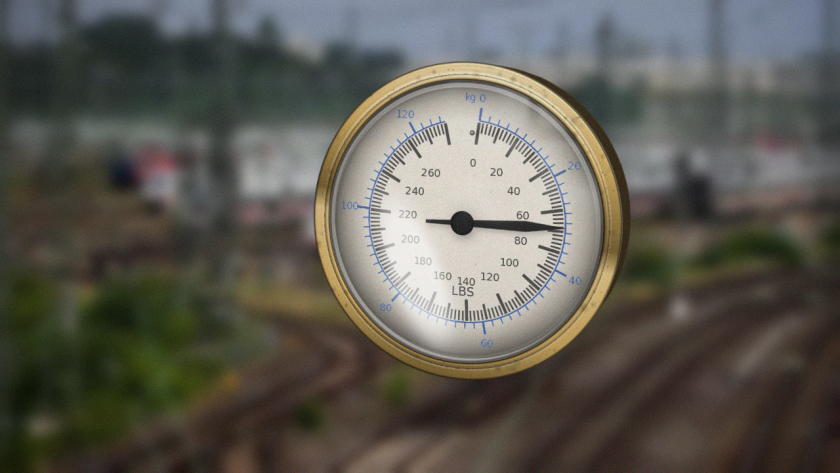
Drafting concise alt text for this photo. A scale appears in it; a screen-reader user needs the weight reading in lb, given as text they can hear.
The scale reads 68 lb
